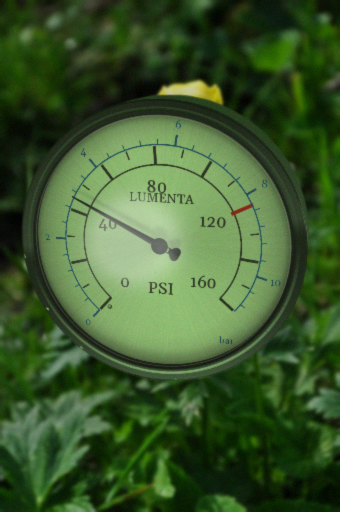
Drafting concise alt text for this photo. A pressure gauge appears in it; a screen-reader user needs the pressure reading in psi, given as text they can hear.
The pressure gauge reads 45 psi
